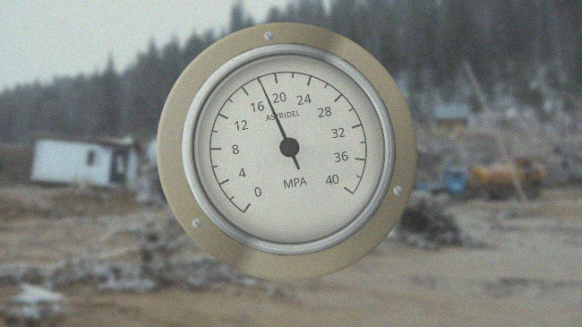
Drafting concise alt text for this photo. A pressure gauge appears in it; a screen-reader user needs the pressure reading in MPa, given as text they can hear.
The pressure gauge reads 18 MPa
